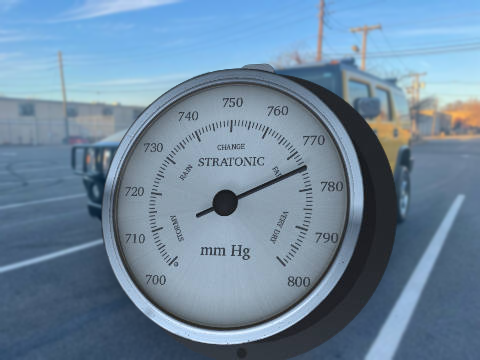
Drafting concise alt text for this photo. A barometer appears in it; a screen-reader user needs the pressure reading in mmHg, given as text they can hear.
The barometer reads 775 mmHg
